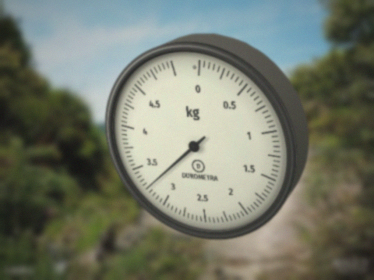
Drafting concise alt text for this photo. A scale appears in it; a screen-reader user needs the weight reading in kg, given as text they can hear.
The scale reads 3.25 kg
